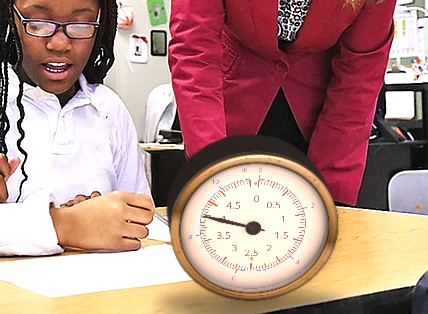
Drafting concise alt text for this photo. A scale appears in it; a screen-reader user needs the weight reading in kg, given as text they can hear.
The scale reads 4 kg
